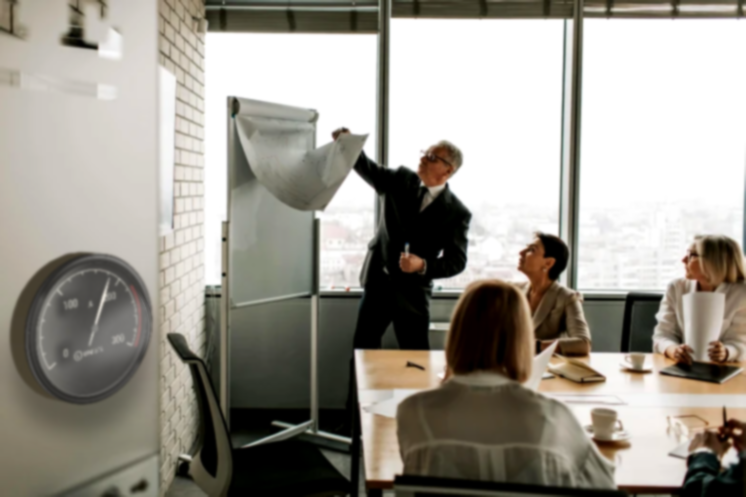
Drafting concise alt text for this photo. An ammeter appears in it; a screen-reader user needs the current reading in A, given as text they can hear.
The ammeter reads 180 A
